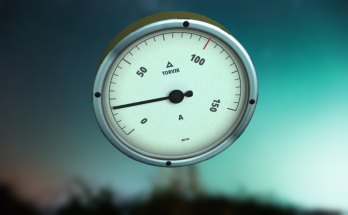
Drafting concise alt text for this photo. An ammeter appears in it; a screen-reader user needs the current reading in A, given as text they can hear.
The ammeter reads 20 A
